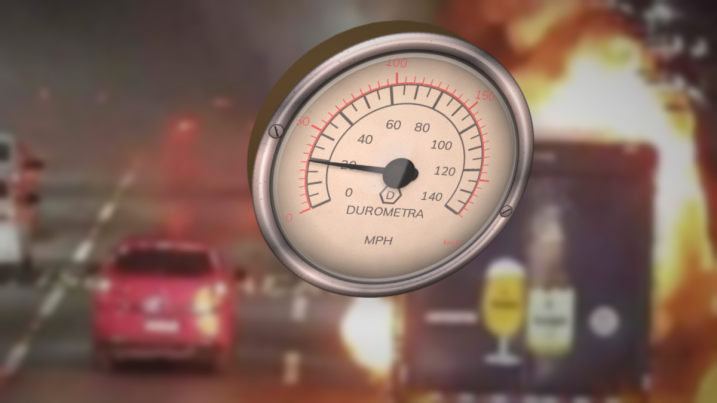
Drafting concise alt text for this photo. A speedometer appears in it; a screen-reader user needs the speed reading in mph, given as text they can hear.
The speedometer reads 20 mph
